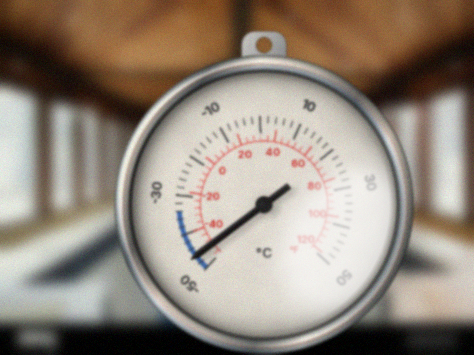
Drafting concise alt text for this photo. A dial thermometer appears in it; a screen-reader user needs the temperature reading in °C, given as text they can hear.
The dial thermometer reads -46 °C
